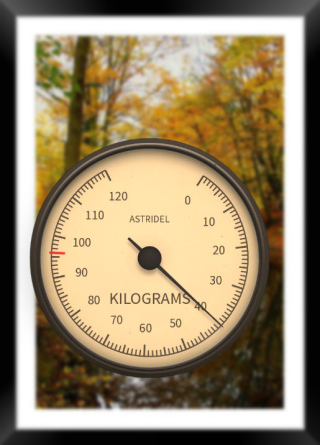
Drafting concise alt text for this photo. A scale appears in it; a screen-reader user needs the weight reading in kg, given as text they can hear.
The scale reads 40 kg
